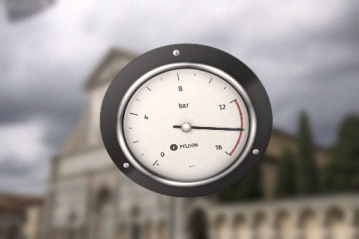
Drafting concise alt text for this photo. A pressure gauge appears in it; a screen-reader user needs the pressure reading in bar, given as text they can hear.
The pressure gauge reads 14 bar
